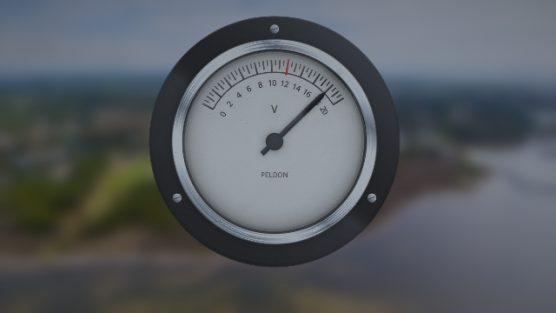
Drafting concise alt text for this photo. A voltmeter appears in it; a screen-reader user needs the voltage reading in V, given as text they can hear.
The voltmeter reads 18 V
